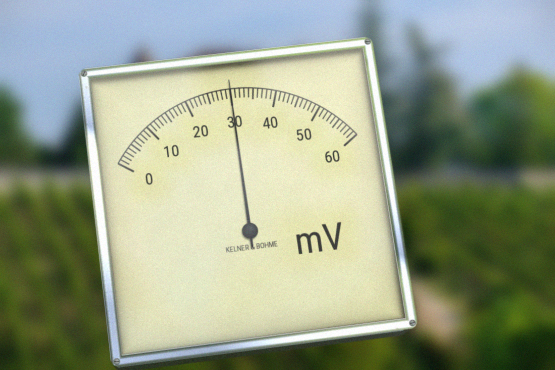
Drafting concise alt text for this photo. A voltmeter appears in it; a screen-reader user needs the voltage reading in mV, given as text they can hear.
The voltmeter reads 30 mV
